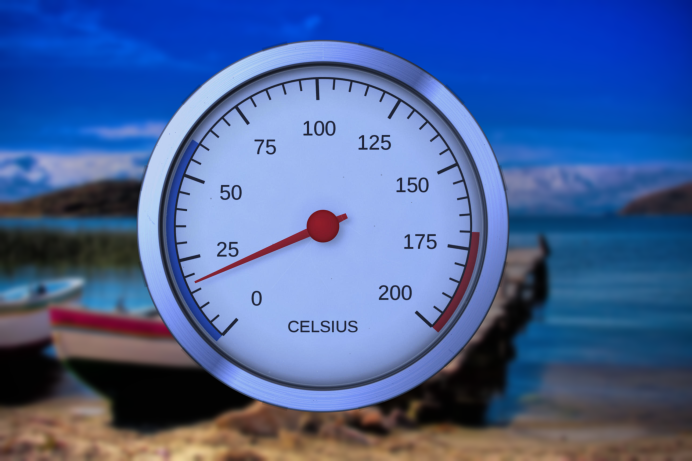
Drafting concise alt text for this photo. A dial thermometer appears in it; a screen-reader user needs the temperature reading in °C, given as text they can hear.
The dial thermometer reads 17.5 °C
